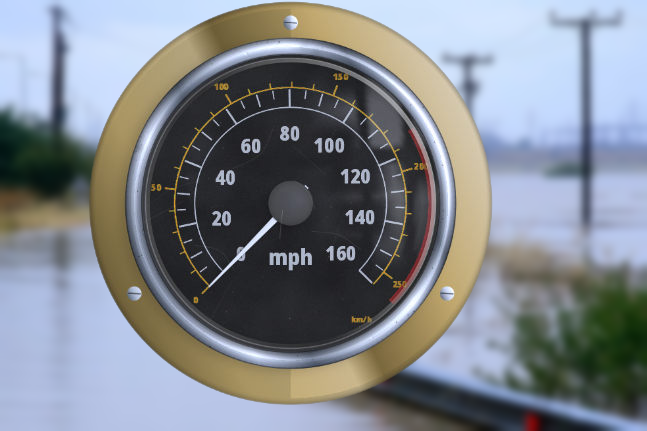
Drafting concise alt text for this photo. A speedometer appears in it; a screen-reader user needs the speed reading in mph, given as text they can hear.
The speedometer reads 0 mph
